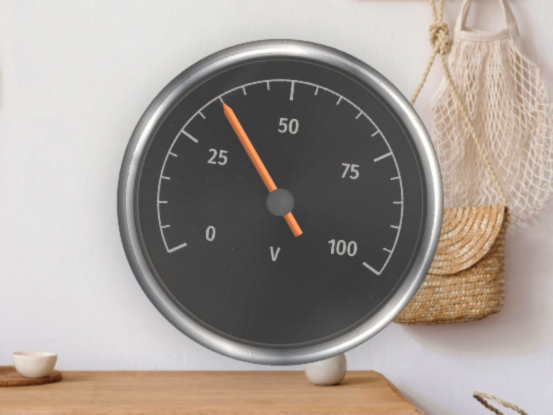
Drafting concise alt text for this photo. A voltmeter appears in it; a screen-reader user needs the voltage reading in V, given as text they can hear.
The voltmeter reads 35 V
